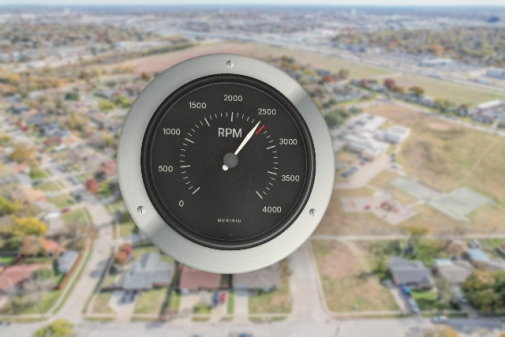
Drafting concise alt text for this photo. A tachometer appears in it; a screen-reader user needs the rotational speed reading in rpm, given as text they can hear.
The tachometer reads 2500 rpm
